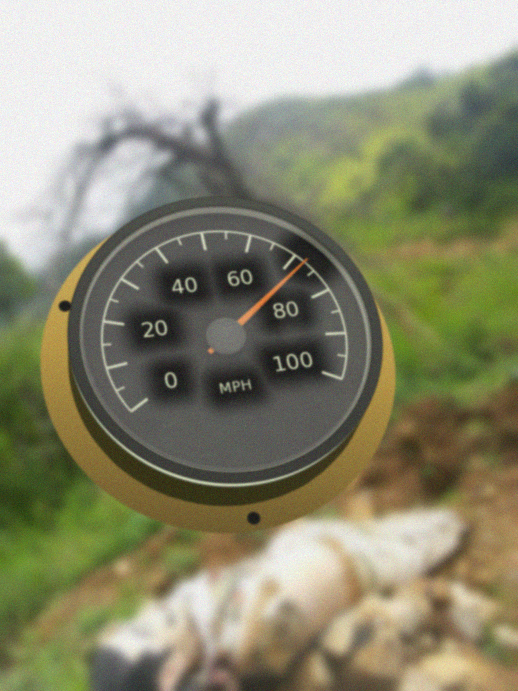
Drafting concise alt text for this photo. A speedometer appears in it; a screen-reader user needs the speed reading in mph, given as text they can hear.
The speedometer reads 72.5 mph
